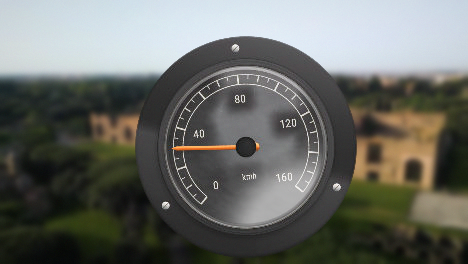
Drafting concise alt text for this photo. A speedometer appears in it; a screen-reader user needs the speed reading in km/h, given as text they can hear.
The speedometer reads 30 km/h
